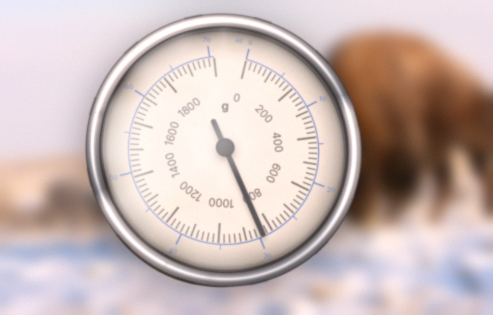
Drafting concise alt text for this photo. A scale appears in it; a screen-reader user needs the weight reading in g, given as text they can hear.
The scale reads 840 g
